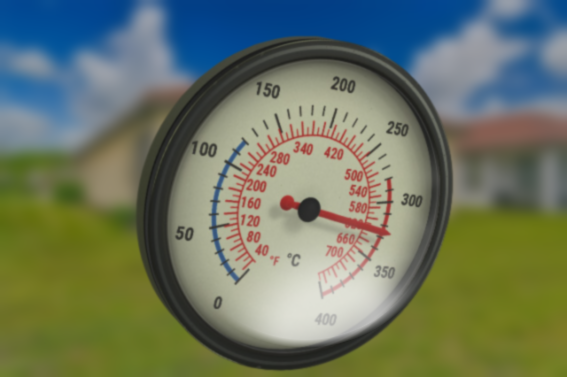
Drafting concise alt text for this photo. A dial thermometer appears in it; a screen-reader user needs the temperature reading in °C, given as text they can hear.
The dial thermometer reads 325 °C
